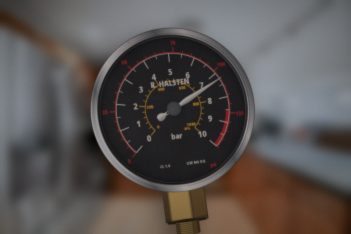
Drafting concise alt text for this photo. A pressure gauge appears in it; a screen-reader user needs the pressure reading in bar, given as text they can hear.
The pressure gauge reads 7.25 bar
